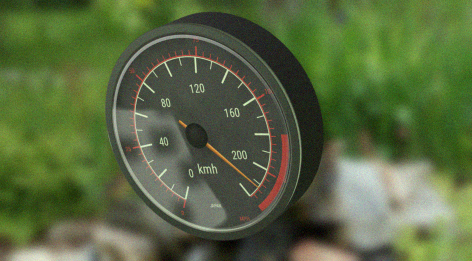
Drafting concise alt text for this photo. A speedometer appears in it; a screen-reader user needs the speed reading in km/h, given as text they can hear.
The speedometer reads 210 km/h
